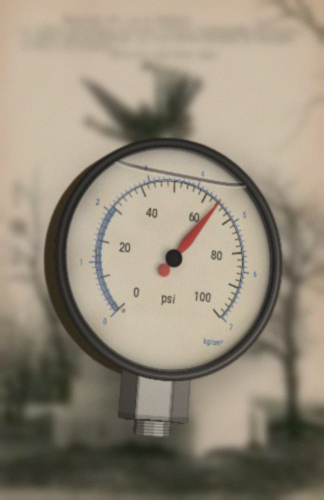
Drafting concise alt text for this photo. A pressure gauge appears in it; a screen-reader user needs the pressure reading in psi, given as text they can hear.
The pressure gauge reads 64 psi
